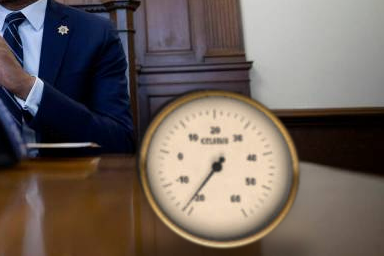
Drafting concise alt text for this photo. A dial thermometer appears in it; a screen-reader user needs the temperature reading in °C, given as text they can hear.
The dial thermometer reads -18 °C
